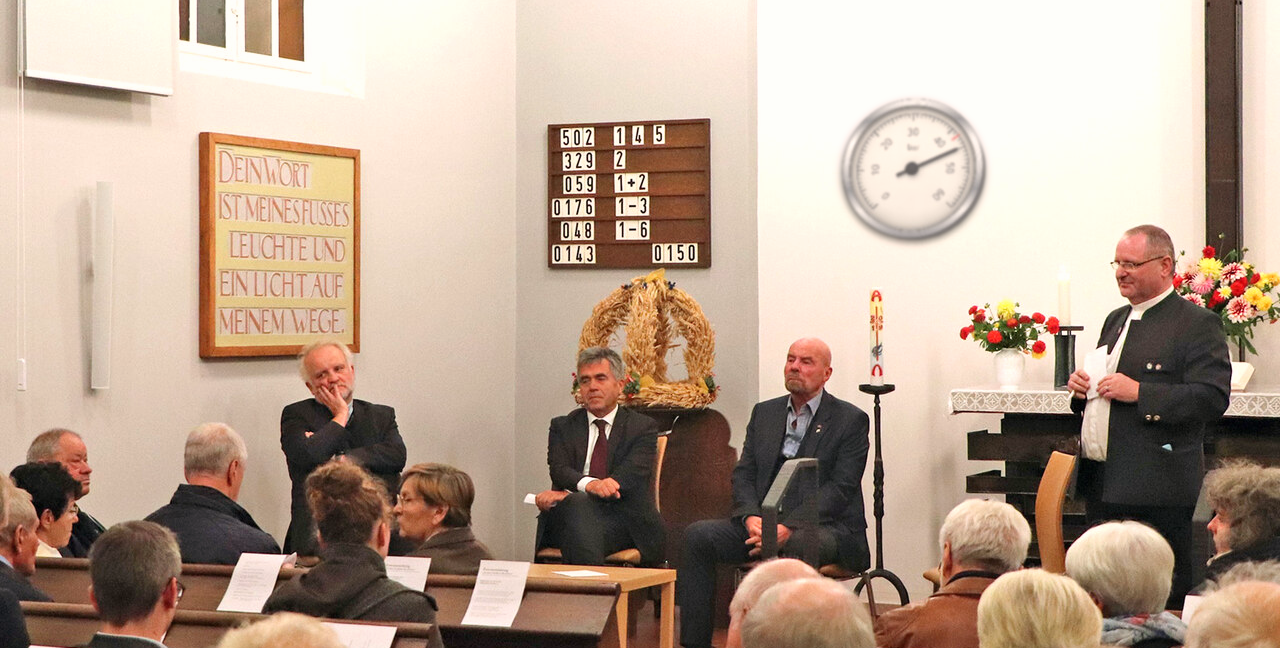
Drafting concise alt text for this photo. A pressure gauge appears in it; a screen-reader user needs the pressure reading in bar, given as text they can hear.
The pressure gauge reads 45 bar
